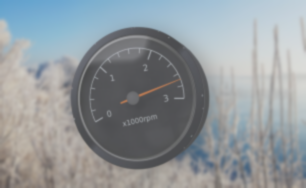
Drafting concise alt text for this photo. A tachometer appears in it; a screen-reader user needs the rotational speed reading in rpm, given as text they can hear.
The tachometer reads 2700 rpm
